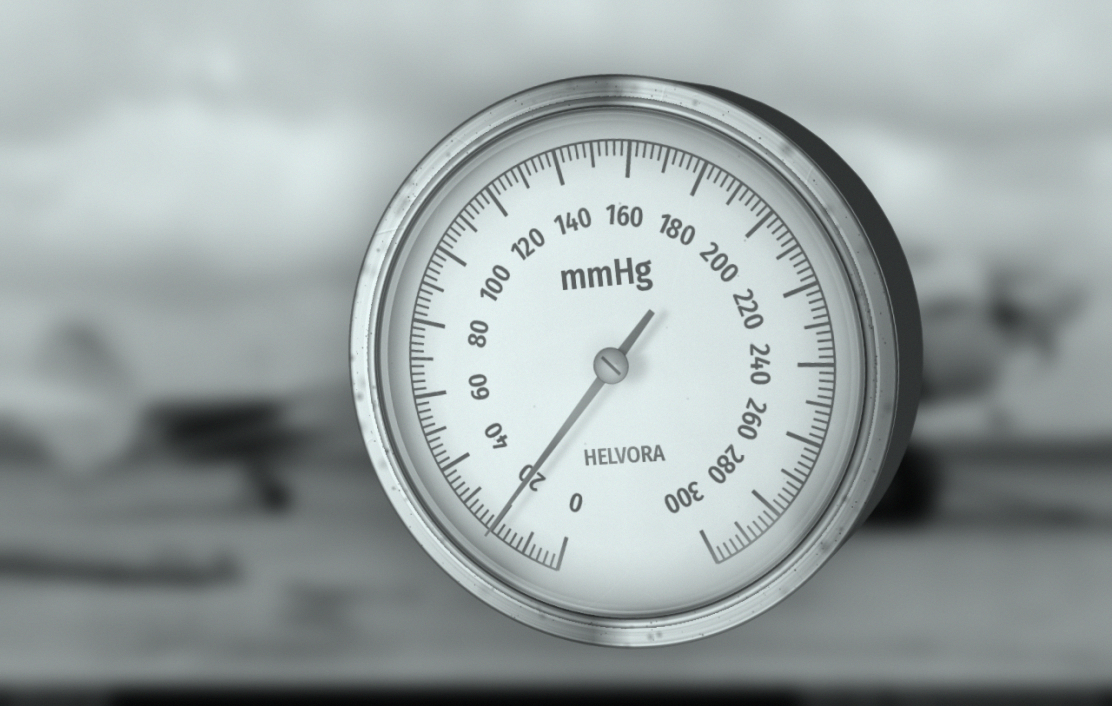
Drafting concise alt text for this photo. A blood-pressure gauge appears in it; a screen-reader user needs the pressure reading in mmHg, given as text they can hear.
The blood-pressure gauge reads 20 mmHg
